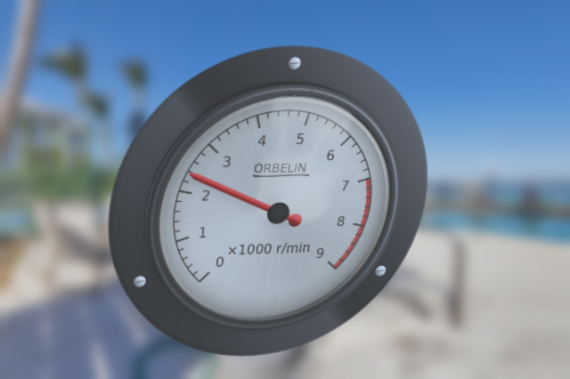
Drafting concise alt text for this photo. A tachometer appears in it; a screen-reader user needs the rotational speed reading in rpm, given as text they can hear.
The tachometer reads 2400 rpm
